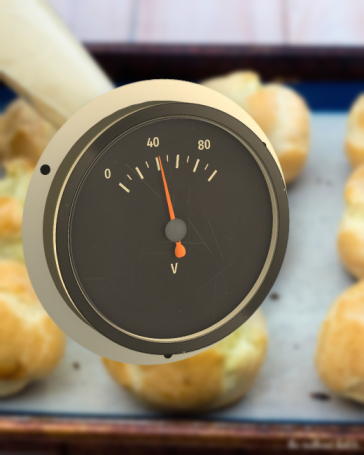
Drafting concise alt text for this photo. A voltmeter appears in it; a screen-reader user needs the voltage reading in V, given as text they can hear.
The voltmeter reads 40 V
